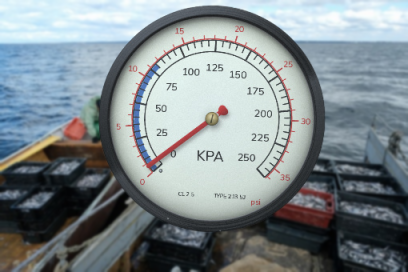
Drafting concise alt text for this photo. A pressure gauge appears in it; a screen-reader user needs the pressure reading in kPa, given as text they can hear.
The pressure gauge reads 5 kPa
